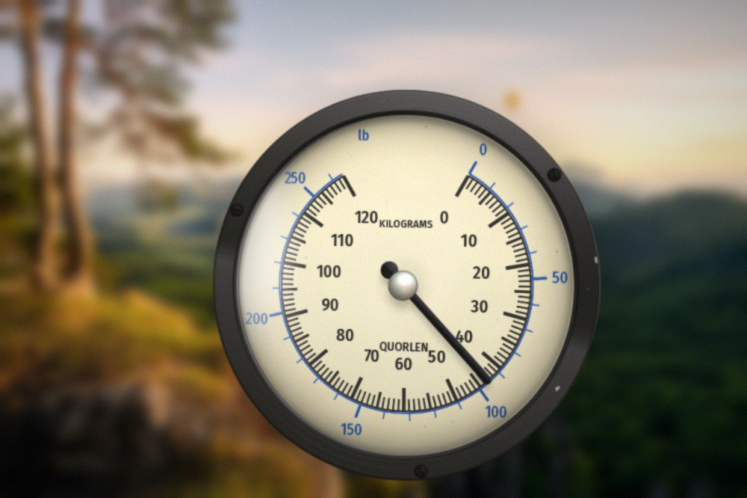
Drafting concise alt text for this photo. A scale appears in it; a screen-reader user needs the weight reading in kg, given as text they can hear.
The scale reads 43 kg
